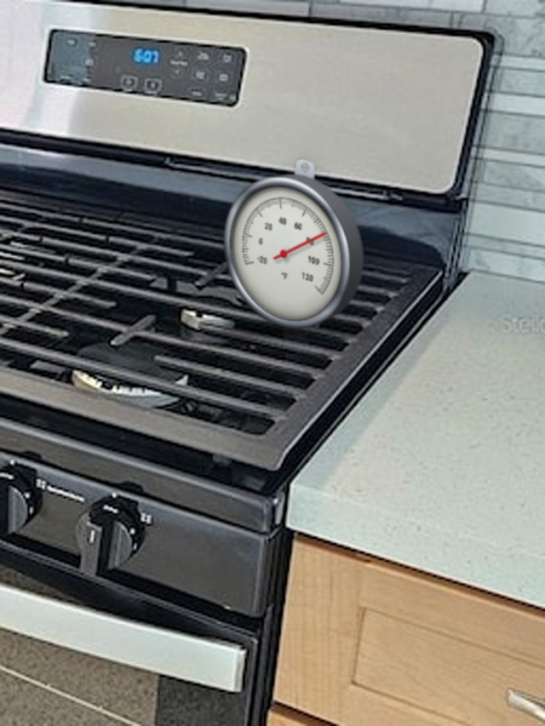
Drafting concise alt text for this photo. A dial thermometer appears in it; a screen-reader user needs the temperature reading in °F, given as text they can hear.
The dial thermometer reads 80 °F
